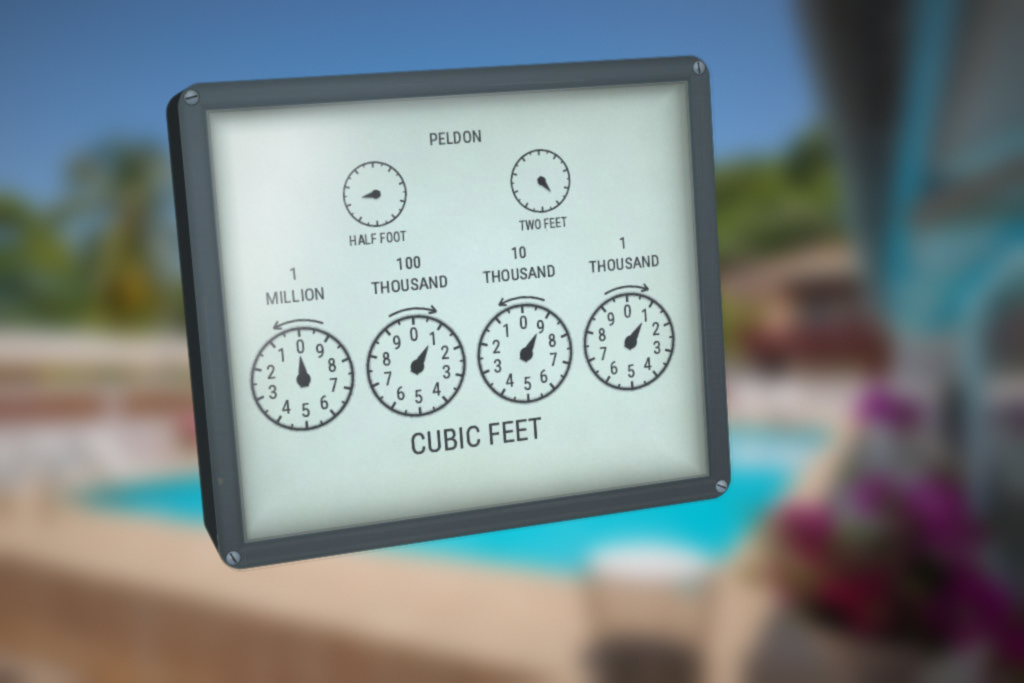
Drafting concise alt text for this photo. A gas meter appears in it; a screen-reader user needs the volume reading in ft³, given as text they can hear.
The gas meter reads 9100 ft³
